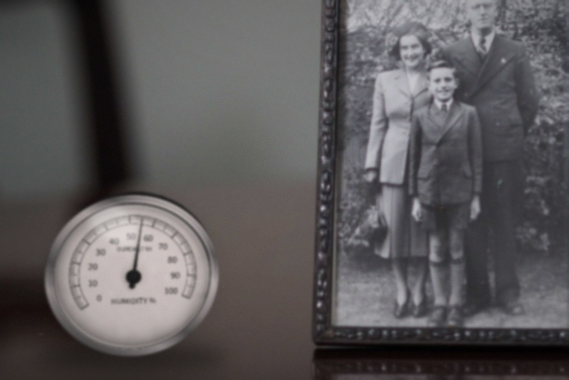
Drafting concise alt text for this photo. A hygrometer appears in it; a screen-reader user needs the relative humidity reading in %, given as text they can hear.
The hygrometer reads 55 %
